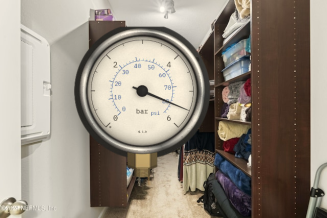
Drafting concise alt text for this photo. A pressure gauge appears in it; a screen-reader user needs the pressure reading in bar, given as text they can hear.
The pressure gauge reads 5.5 bar
